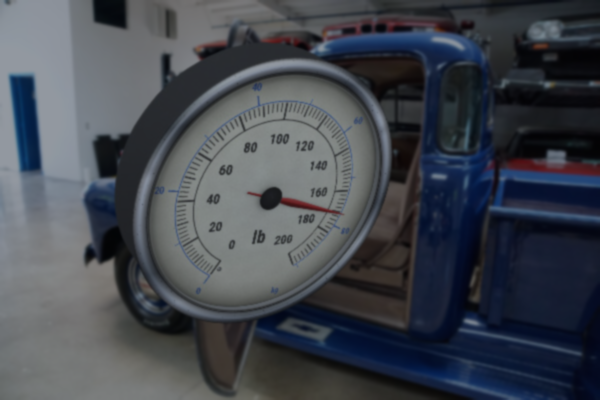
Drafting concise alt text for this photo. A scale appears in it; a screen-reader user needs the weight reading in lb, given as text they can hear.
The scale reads 170 lb
